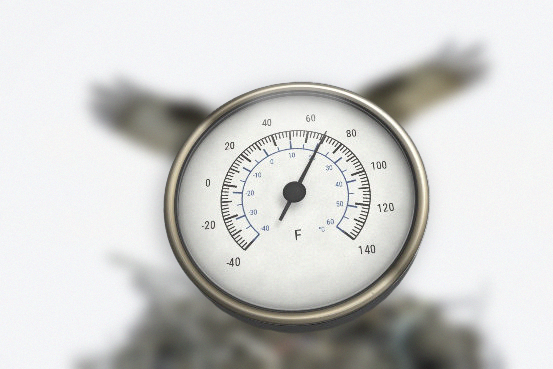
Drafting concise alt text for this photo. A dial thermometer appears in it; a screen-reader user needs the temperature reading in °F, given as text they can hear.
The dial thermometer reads 70 °F
